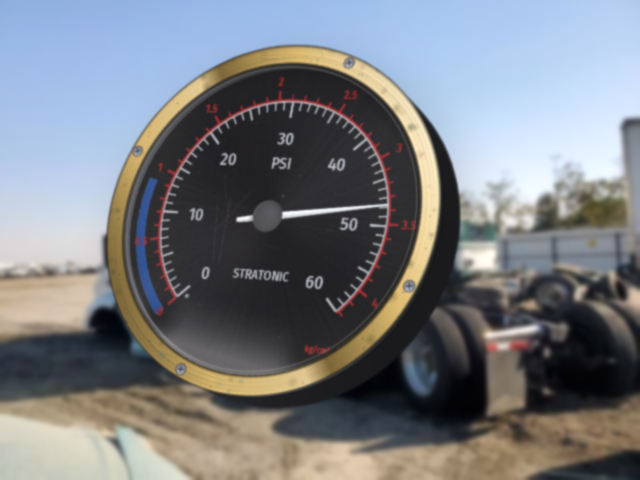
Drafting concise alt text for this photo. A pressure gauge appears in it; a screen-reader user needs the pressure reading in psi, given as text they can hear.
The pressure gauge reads 48 psi
